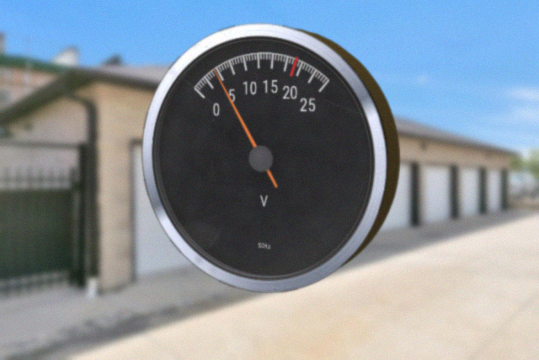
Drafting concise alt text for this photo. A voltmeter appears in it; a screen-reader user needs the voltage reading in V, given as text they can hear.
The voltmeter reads 5 V
